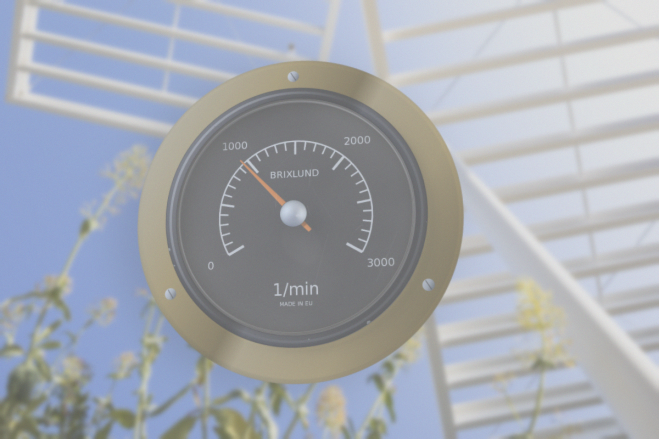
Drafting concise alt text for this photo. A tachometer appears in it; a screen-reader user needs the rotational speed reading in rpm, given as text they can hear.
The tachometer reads 950 rpm
